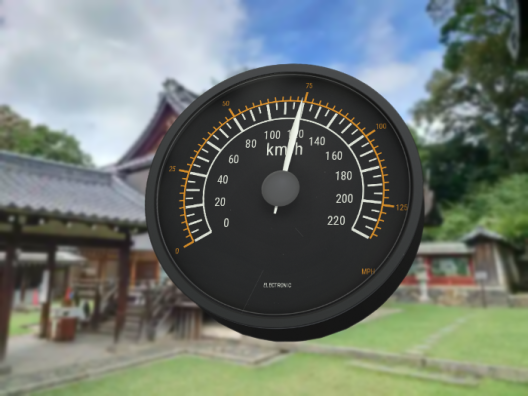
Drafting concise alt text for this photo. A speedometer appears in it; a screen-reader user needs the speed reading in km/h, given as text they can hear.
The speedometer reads 120 km/h
